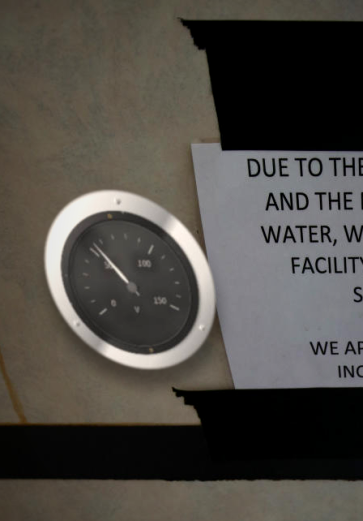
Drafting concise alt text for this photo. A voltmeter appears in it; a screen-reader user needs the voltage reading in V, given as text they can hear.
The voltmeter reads 55 V
